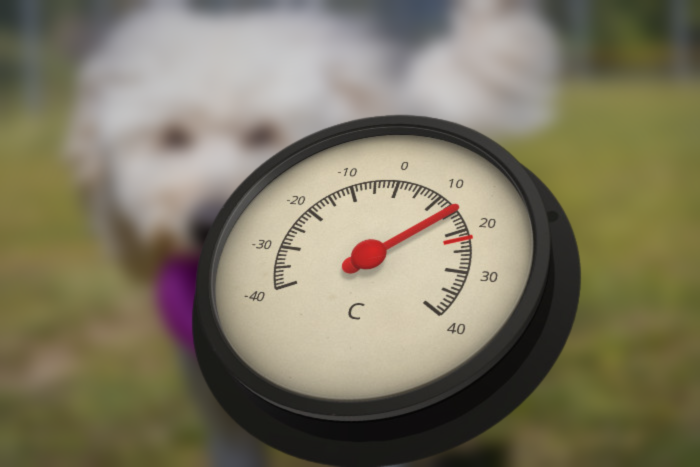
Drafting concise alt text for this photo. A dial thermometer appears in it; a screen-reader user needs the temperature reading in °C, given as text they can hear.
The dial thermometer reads 15 °C
